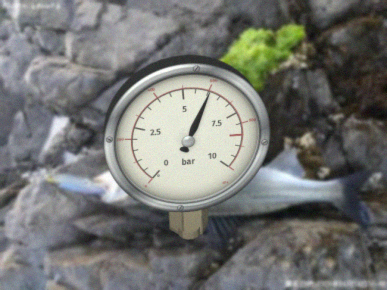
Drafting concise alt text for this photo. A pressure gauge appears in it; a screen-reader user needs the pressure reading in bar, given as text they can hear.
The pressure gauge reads 6 bar
